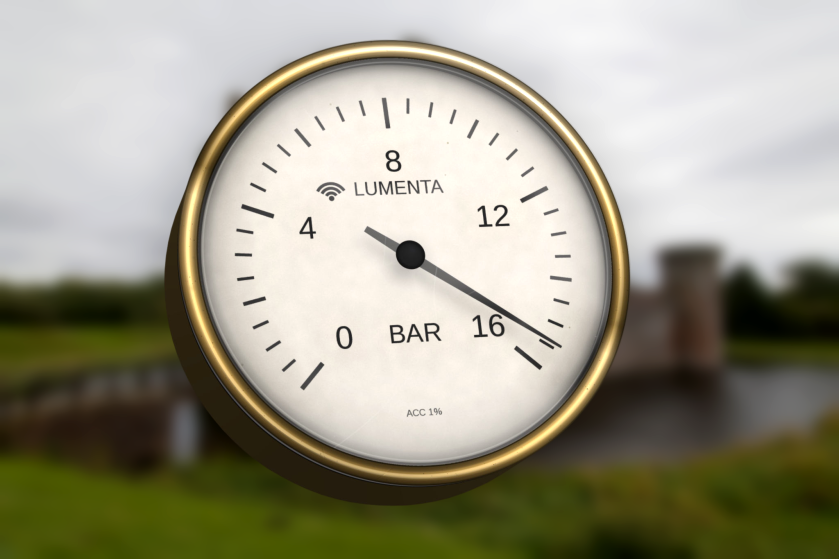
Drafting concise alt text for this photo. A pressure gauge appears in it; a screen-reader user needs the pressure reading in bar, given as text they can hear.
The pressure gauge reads 15.5 bar
